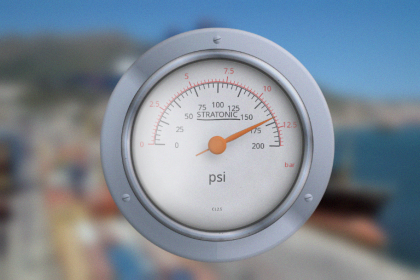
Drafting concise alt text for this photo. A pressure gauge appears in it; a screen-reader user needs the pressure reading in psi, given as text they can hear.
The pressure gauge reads 170 psi
